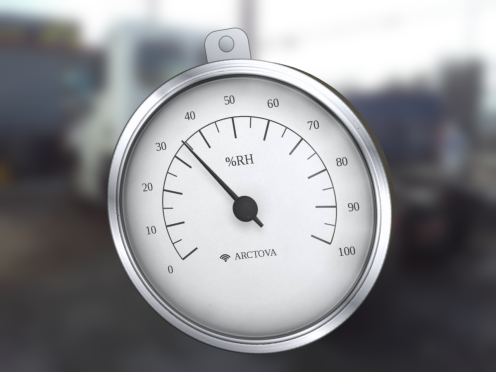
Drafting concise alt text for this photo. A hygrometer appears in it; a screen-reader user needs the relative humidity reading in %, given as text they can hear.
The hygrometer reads 35 %
